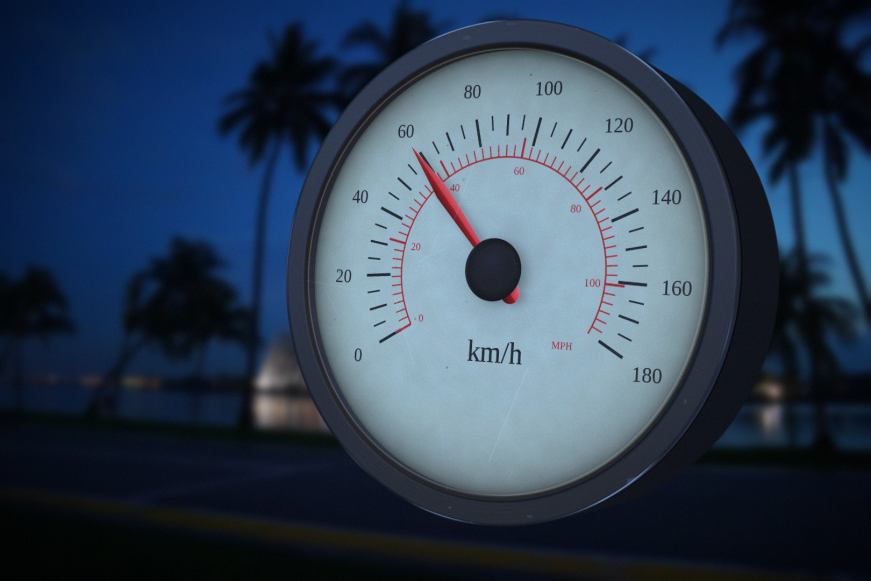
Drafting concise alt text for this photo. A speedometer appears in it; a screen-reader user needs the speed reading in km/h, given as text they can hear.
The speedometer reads 60 km/h
